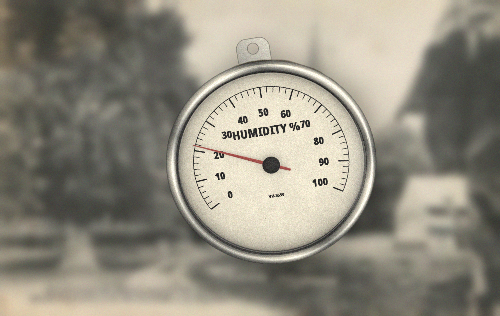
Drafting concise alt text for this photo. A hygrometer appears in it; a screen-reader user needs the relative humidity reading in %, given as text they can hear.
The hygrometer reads 22 %
